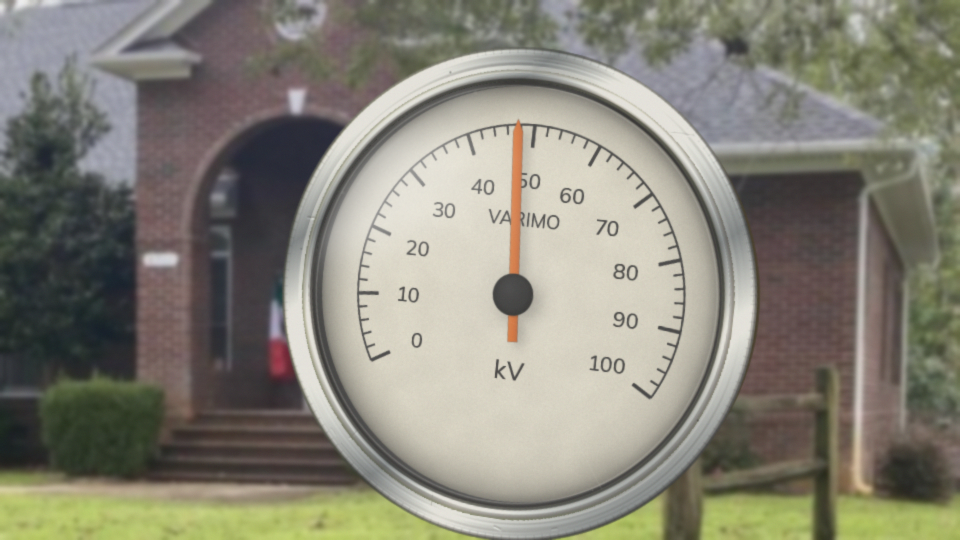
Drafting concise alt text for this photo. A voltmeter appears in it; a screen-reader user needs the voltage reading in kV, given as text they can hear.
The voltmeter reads 48 kV
